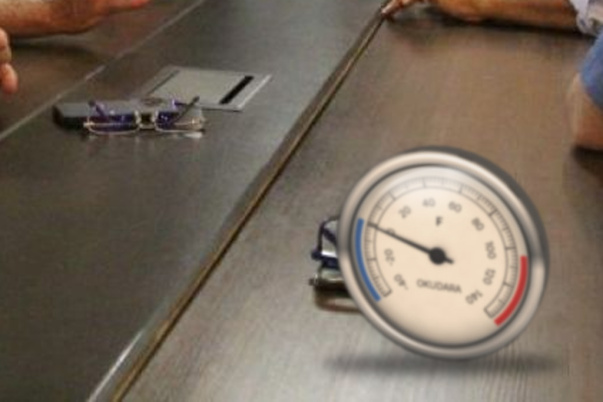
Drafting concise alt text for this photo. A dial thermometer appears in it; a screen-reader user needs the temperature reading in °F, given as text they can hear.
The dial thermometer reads 0 °F
